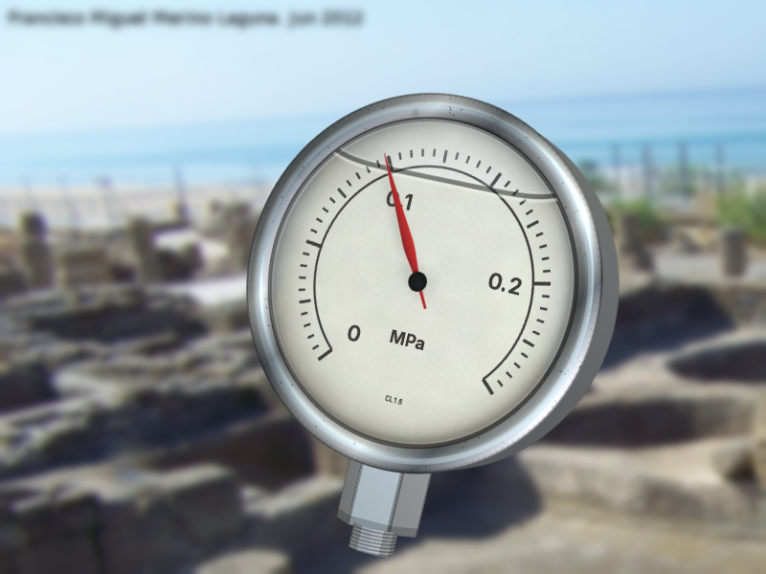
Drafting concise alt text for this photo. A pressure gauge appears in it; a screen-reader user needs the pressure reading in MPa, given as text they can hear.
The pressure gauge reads 0.1 MPa
